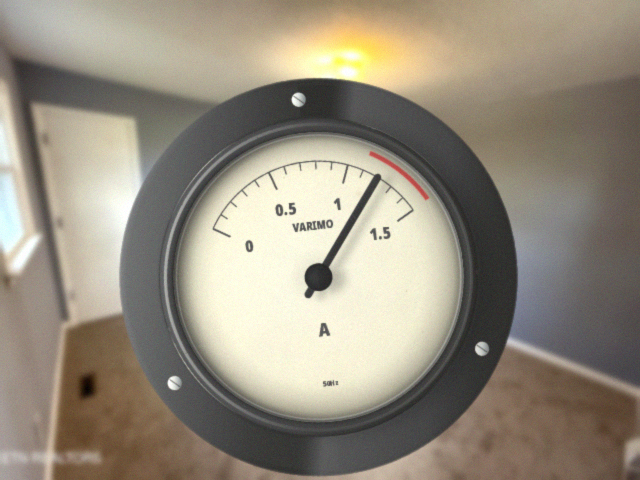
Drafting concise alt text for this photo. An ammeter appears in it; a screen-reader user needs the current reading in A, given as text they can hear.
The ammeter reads 1.2 A
